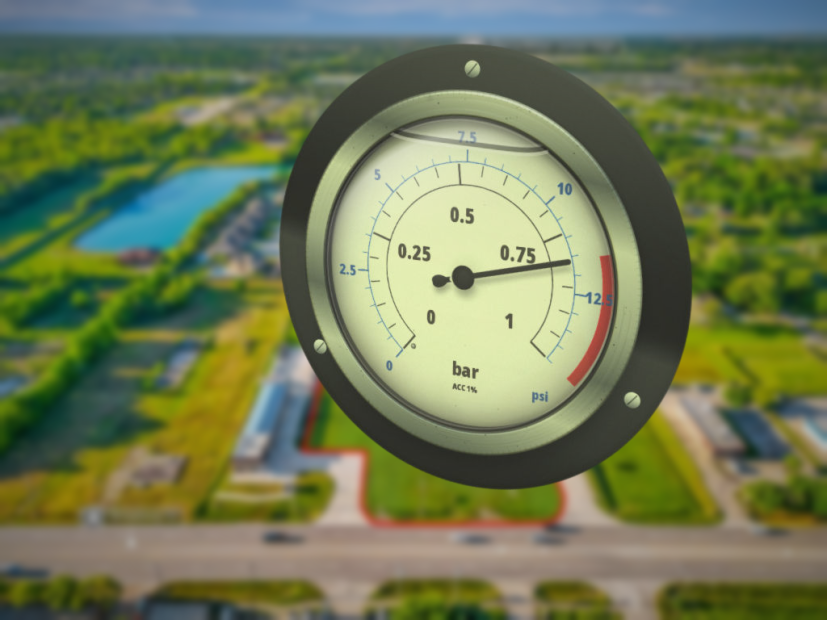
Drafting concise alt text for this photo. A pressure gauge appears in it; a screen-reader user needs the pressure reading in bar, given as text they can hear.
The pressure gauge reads 0.8 bar
